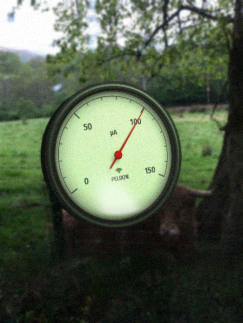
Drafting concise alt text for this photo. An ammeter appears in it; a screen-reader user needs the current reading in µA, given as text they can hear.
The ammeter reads 100 µA
